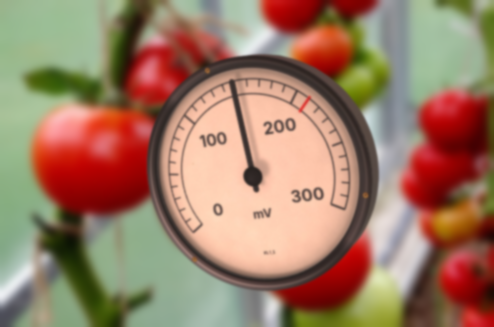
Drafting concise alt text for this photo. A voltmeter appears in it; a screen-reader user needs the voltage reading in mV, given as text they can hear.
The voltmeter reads 150 mV
